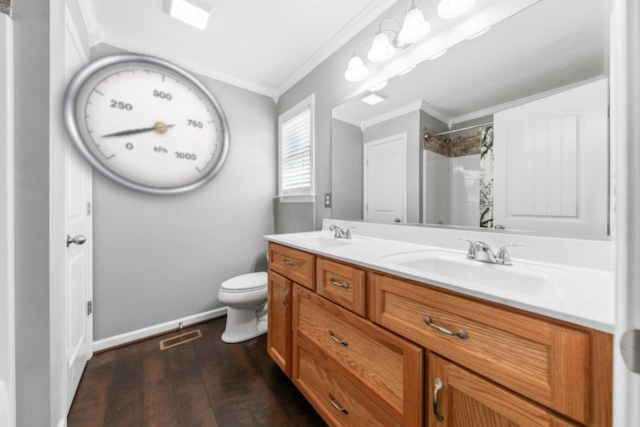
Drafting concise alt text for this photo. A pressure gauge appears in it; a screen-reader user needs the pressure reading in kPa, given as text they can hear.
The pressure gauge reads 75 kPa
